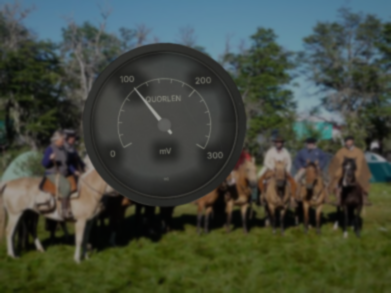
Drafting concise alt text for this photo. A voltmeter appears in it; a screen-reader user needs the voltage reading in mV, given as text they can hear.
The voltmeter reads 100 mV
